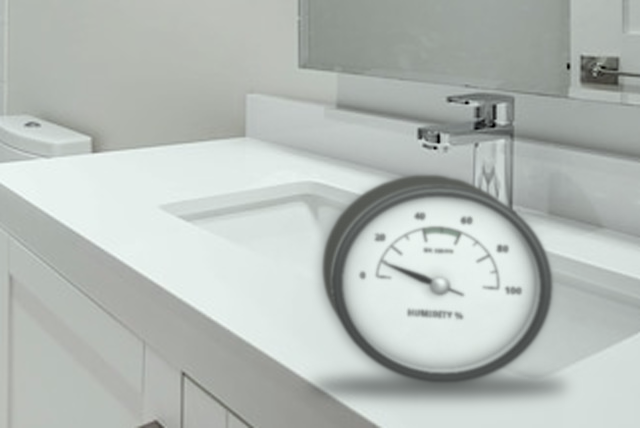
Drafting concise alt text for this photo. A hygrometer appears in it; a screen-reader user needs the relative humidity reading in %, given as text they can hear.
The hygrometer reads 10 %
